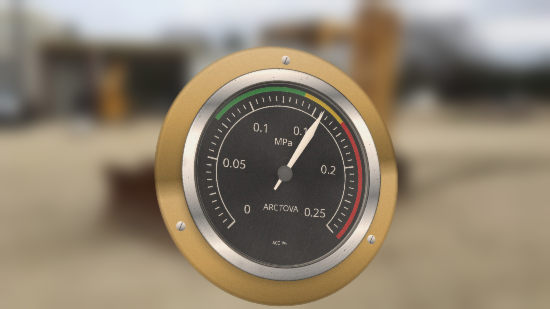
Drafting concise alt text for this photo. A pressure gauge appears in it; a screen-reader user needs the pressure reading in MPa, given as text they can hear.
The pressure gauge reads 0.155 MPa
